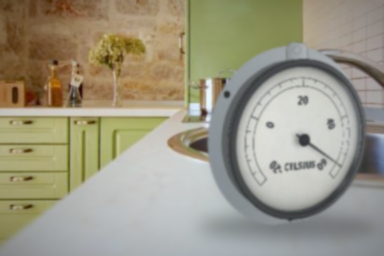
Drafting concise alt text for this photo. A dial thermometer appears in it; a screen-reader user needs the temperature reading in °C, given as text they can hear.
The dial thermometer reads 56 °C
